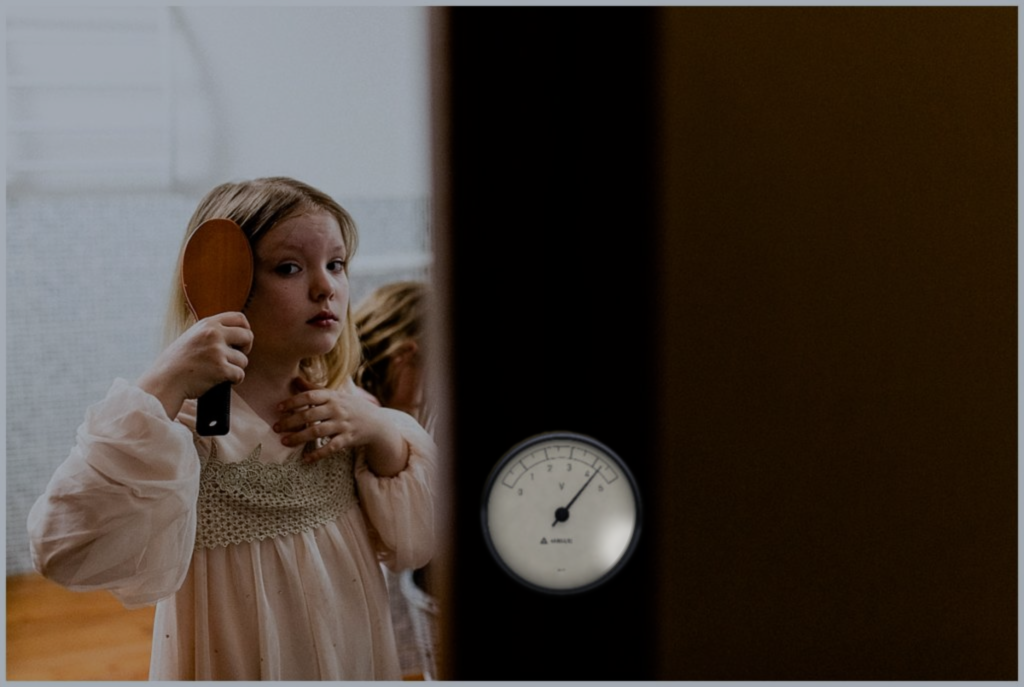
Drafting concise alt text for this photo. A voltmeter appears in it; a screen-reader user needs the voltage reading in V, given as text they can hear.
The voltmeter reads 4.25 V
